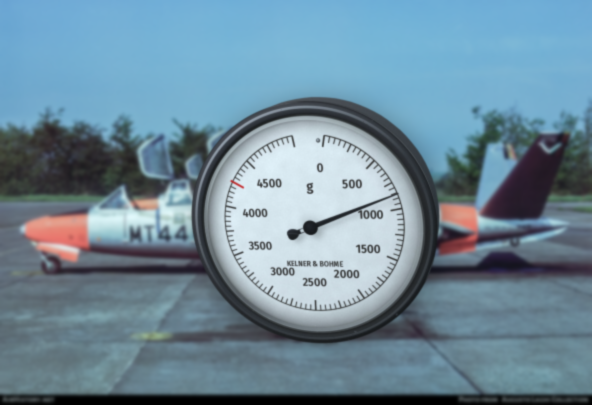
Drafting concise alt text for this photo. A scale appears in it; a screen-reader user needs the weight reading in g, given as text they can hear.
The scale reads 850 g
